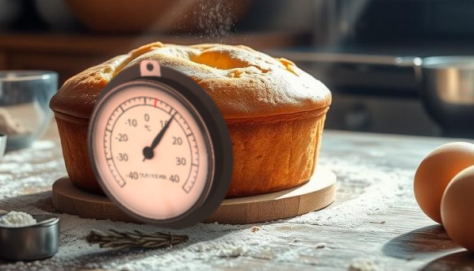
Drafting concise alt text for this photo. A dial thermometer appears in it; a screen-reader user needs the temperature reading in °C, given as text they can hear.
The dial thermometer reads 12 °C
